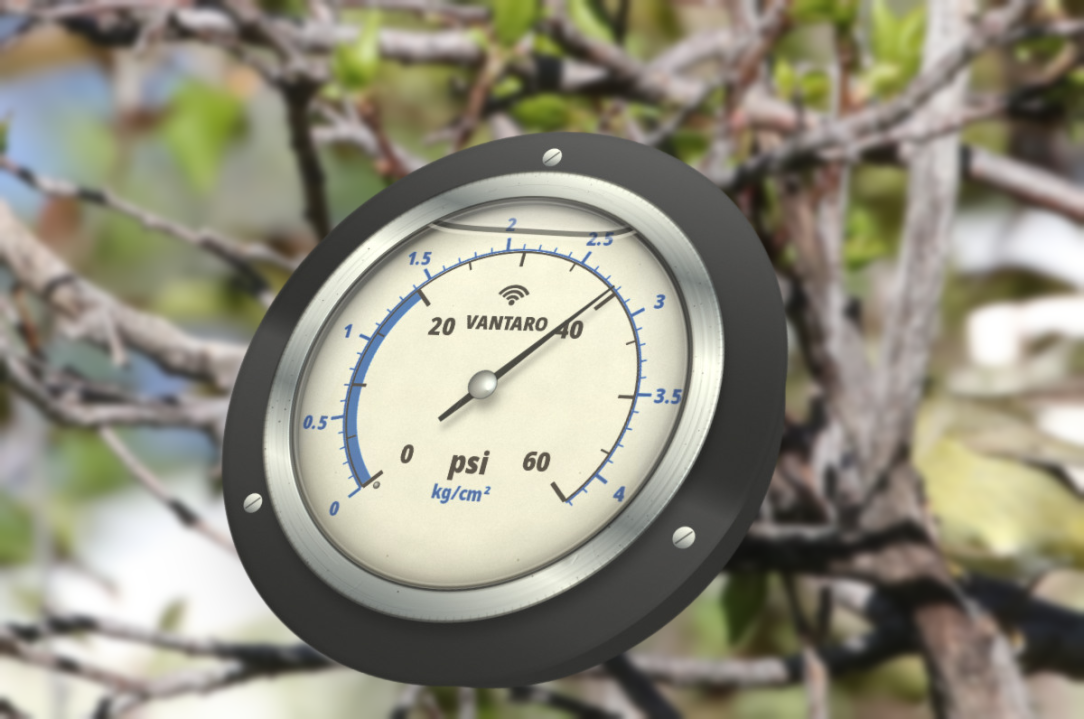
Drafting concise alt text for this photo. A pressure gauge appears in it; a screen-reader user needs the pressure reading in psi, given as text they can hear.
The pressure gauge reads 40 psi
